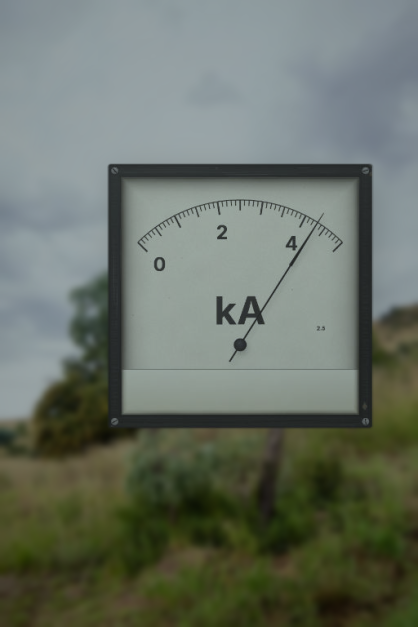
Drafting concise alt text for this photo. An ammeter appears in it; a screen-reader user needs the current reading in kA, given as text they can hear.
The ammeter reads 4.3 kA
